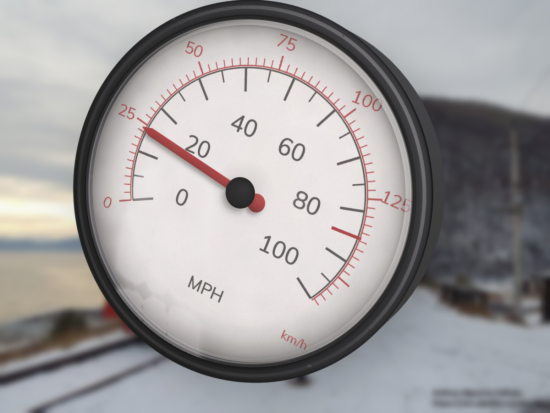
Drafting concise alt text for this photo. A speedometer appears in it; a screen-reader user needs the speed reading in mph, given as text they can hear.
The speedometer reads 15 mph
